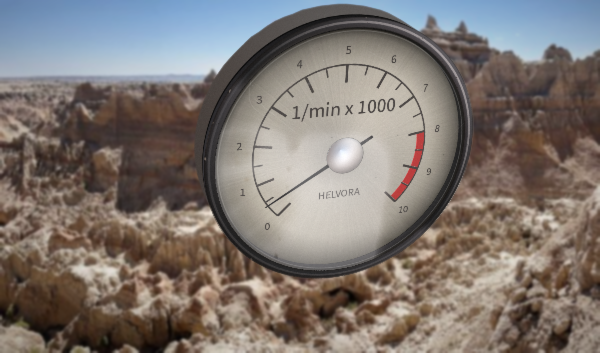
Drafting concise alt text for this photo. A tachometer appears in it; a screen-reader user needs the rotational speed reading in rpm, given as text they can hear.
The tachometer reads 500 rpm
